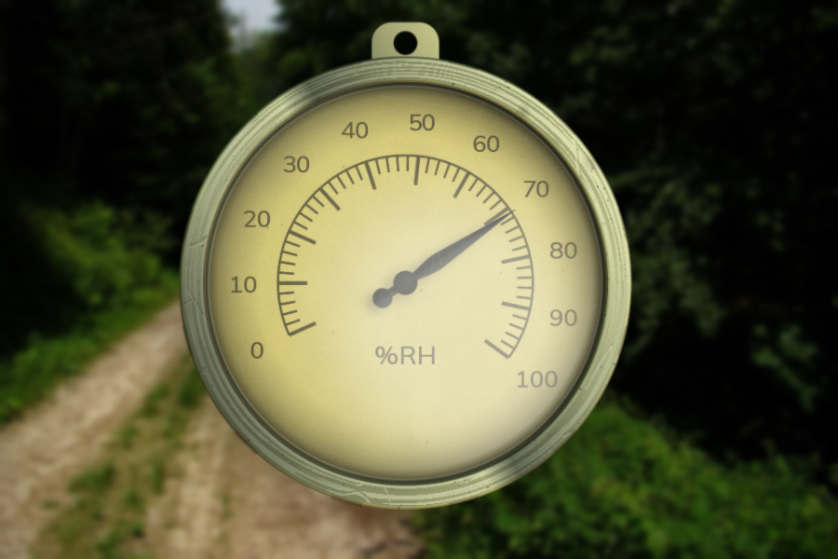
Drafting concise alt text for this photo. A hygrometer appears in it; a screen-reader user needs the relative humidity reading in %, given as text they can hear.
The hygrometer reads 71 %
